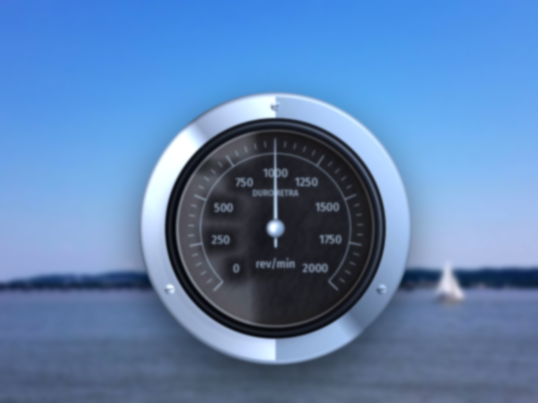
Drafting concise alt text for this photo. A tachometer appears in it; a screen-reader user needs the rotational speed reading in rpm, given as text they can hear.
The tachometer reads 1000 rpm
